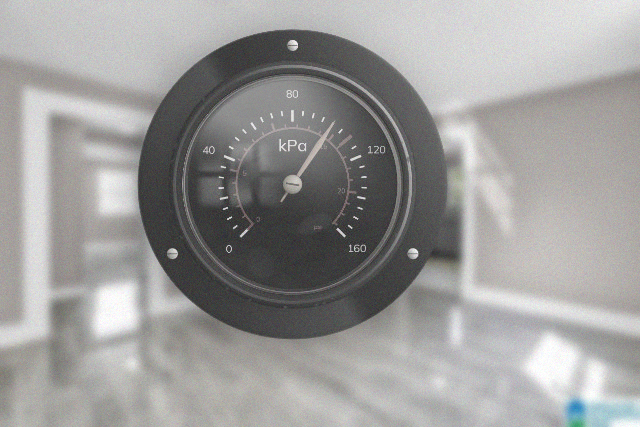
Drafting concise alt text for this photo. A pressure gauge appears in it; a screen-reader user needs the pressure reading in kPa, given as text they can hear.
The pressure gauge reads 100 kPa
